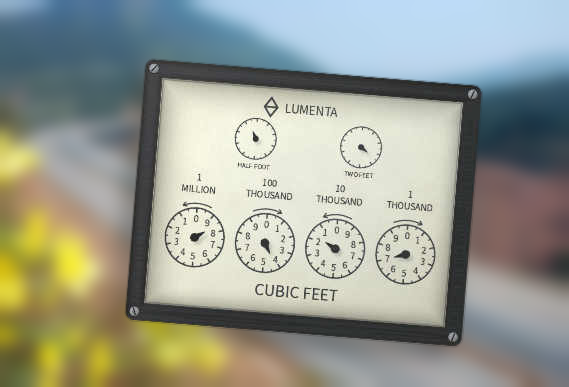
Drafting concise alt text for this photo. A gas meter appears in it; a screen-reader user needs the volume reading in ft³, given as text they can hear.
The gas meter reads 841700 ft³
